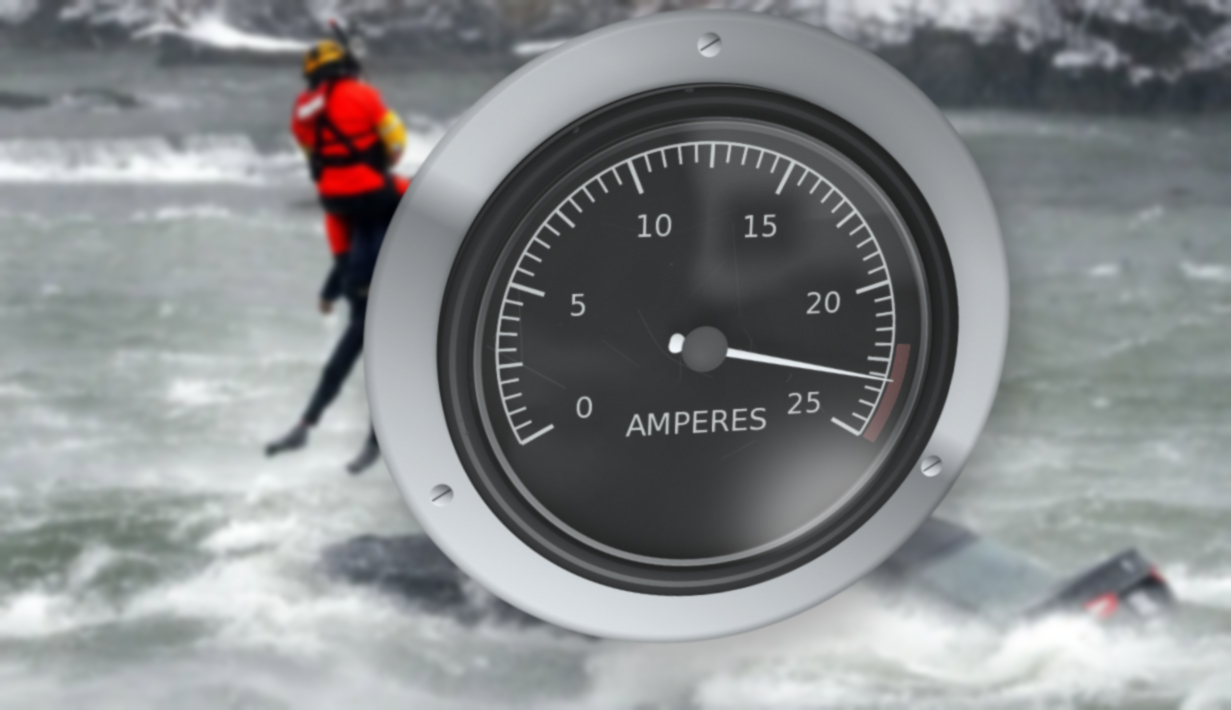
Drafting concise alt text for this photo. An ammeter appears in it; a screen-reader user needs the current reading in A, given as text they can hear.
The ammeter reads 23 A
